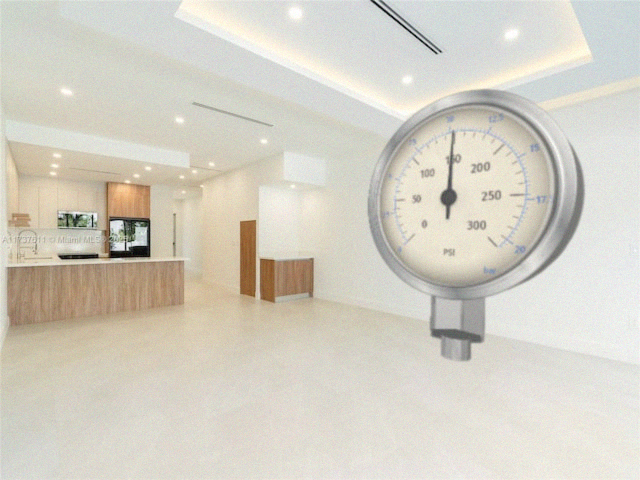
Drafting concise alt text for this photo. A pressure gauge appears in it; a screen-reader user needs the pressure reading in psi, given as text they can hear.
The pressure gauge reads 150 psi
